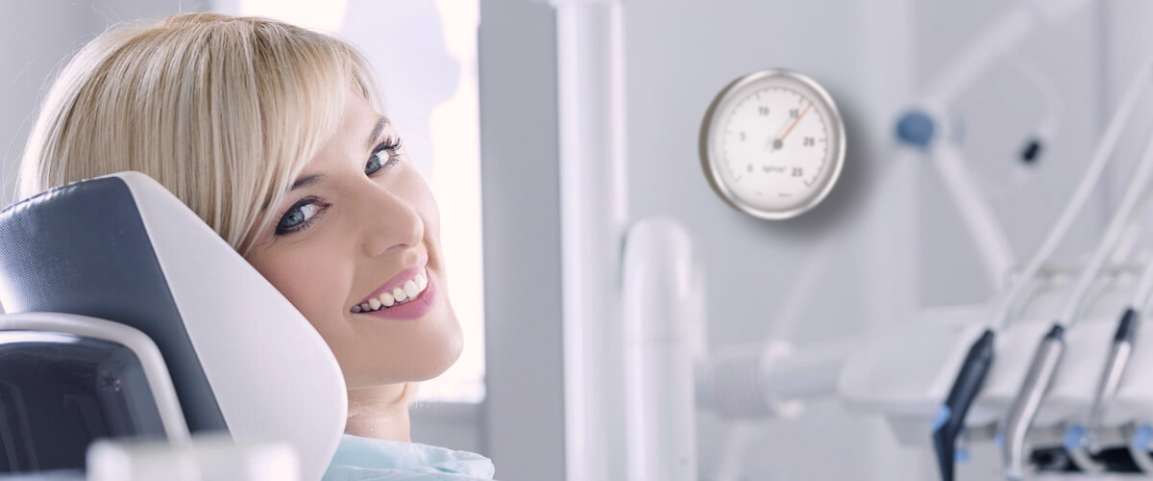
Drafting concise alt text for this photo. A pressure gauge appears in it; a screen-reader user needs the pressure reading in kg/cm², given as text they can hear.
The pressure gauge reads 16 kg/cm²
